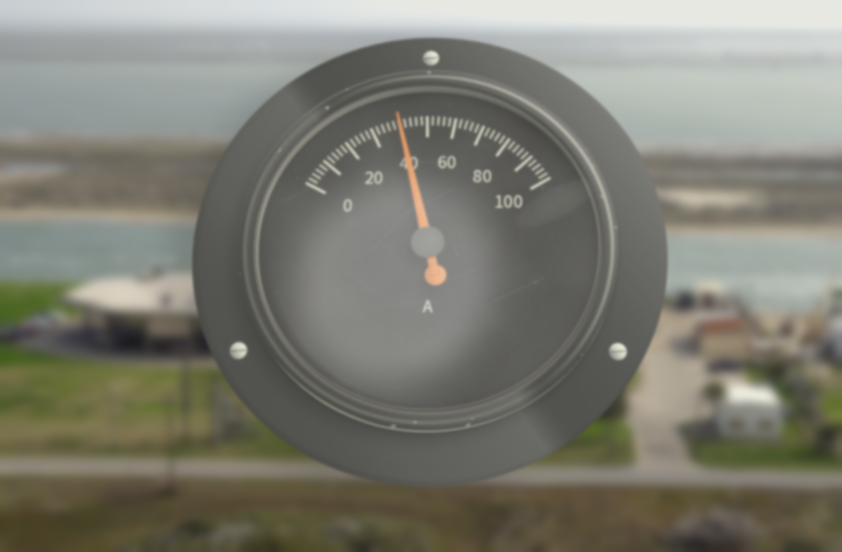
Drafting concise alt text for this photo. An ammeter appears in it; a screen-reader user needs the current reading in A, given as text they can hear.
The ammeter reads 40 A
